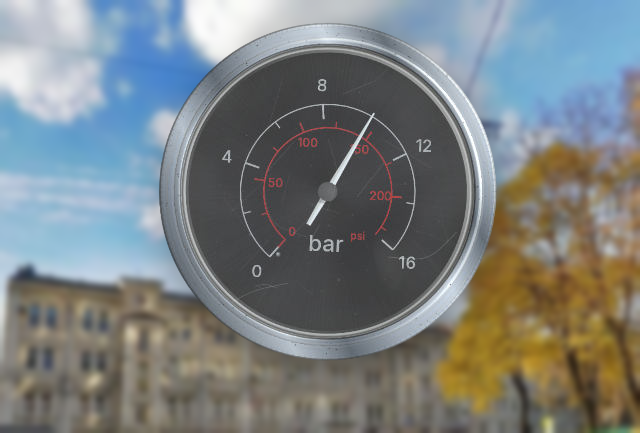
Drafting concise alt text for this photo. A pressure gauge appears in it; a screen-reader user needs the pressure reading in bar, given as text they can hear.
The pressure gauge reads 10 bar
